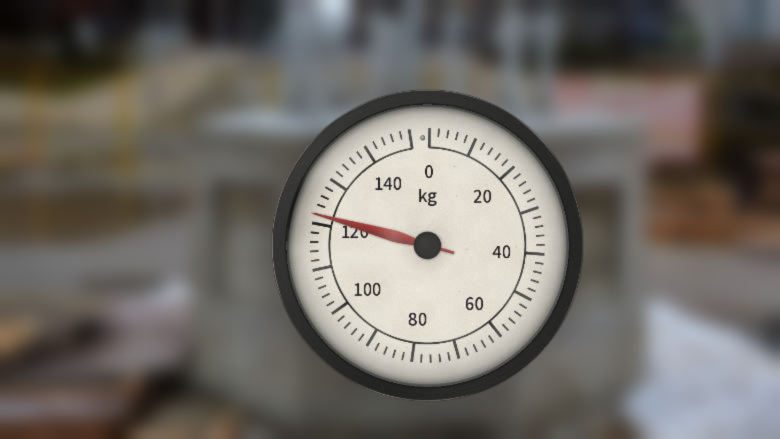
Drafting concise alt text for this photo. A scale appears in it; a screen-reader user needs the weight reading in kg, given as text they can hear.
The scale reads 122 kg
